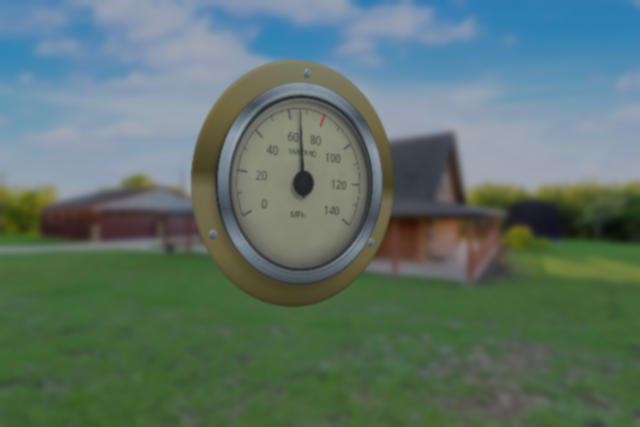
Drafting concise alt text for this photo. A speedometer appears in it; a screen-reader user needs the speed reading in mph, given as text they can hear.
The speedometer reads 65 mph
